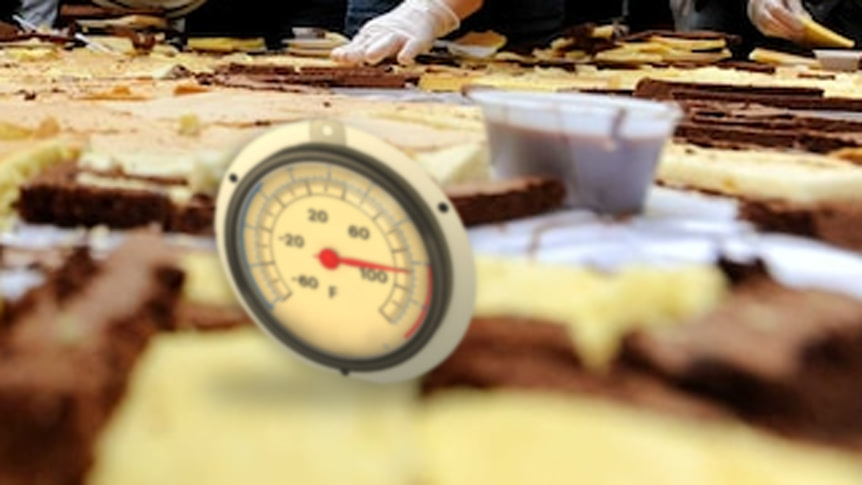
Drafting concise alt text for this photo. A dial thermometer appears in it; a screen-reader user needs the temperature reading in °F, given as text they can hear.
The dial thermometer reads 90 °F
